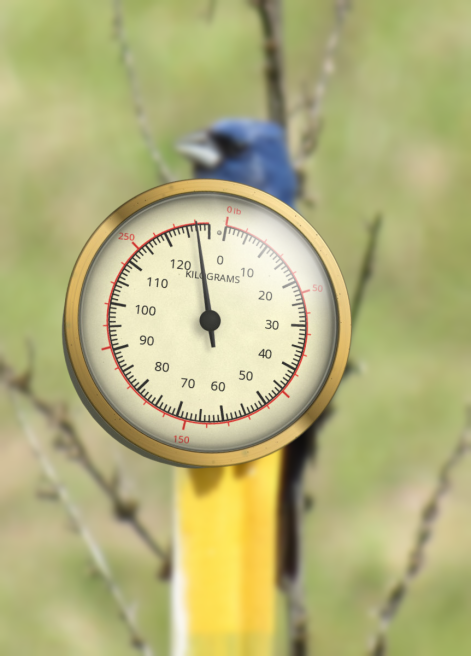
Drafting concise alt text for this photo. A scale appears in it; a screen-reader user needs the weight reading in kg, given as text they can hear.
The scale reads 127 kg
